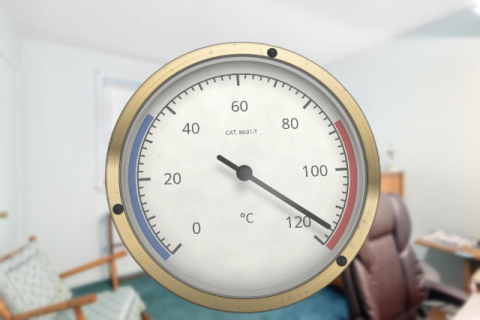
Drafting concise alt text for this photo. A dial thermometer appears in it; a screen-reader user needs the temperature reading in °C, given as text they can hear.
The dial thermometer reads 116 °C
